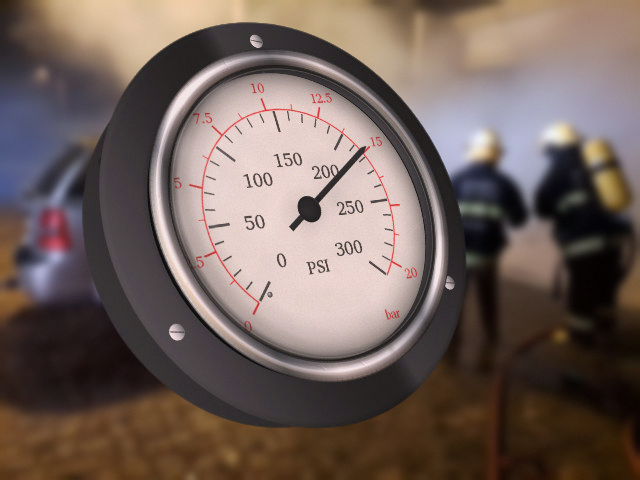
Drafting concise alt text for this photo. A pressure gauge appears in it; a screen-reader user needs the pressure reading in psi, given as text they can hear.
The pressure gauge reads 215 psi
